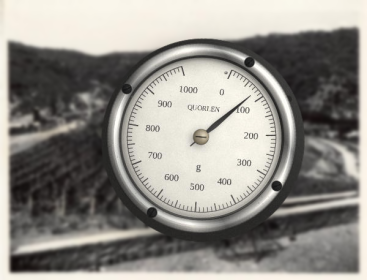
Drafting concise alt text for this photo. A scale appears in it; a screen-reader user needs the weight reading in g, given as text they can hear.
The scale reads 80 g
